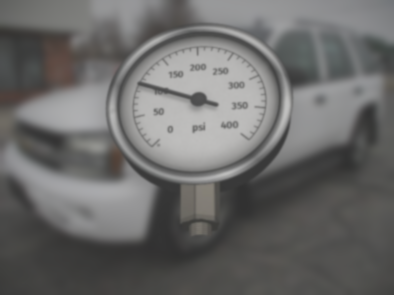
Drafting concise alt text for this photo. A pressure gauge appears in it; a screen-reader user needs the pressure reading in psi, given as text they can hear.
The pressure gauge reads 100 psi
